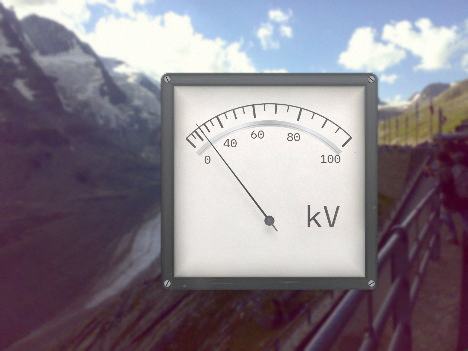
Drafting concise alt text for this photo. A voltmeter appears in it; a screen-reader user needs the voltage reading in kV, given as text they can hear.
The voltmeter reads 25 kV
